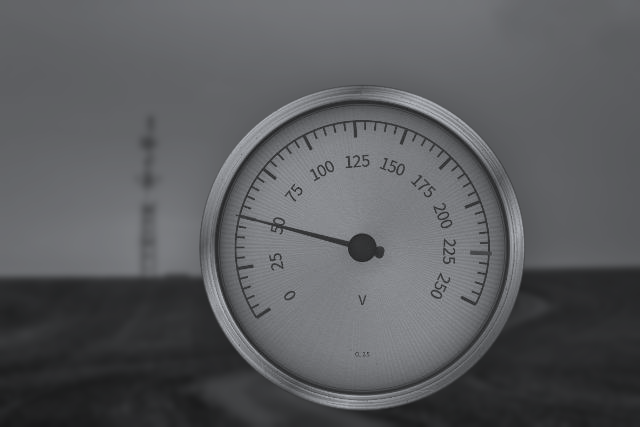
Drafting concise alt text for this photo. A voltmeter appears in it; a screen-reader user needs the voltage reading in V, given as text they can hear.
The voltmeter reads 50 V
